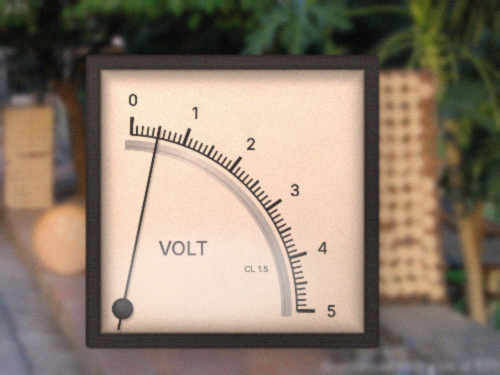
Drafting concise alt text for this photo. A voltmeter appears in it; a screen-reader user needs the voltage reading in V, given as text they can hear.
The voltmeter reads 0.5 V
